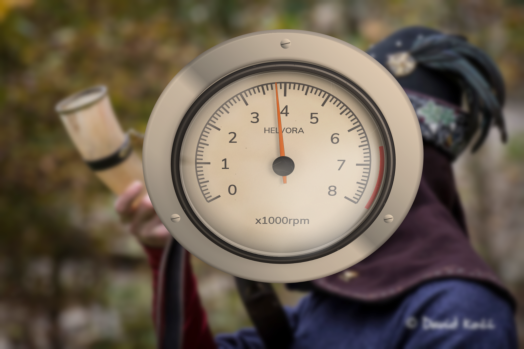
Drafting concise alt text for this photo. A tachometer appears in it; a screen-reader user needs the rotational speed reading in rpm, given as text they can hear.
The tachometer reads 3800 rpm
